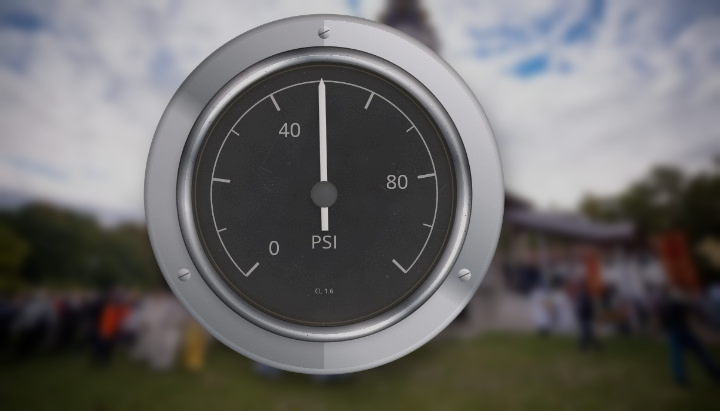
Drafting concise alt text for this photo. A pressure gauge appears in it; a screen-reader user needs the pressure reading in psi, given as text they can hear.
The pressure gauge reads 50 psi
